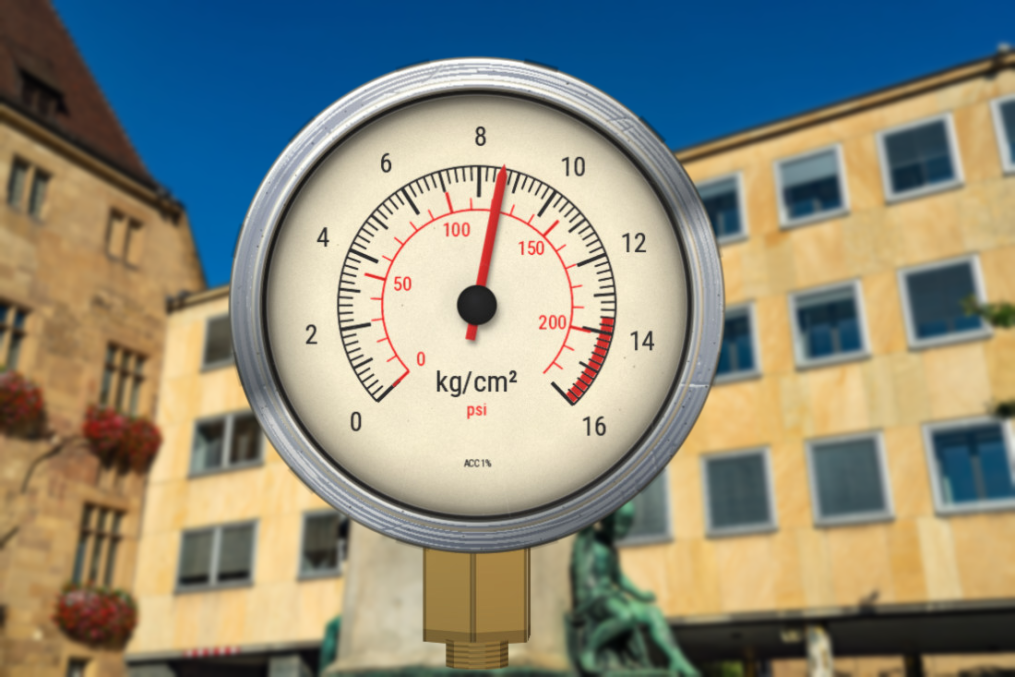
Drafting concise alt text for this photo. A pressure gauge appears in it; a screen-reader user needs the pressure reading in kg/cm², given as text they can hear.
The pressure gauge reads 8.6 kg/cm²
